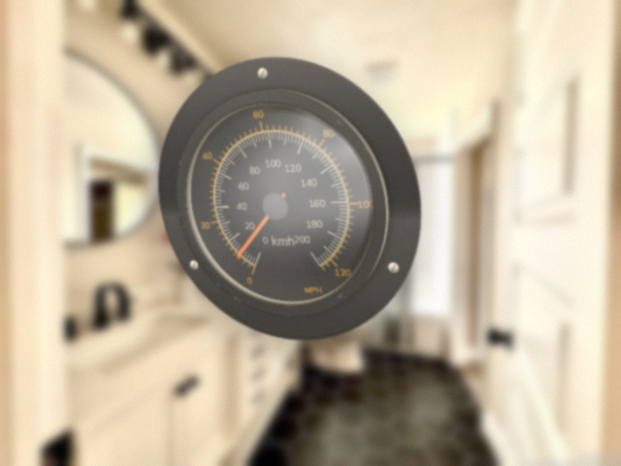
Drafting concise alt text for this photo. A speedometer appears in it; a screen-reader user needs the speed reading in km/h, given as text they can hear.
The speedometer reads 10 km/h
